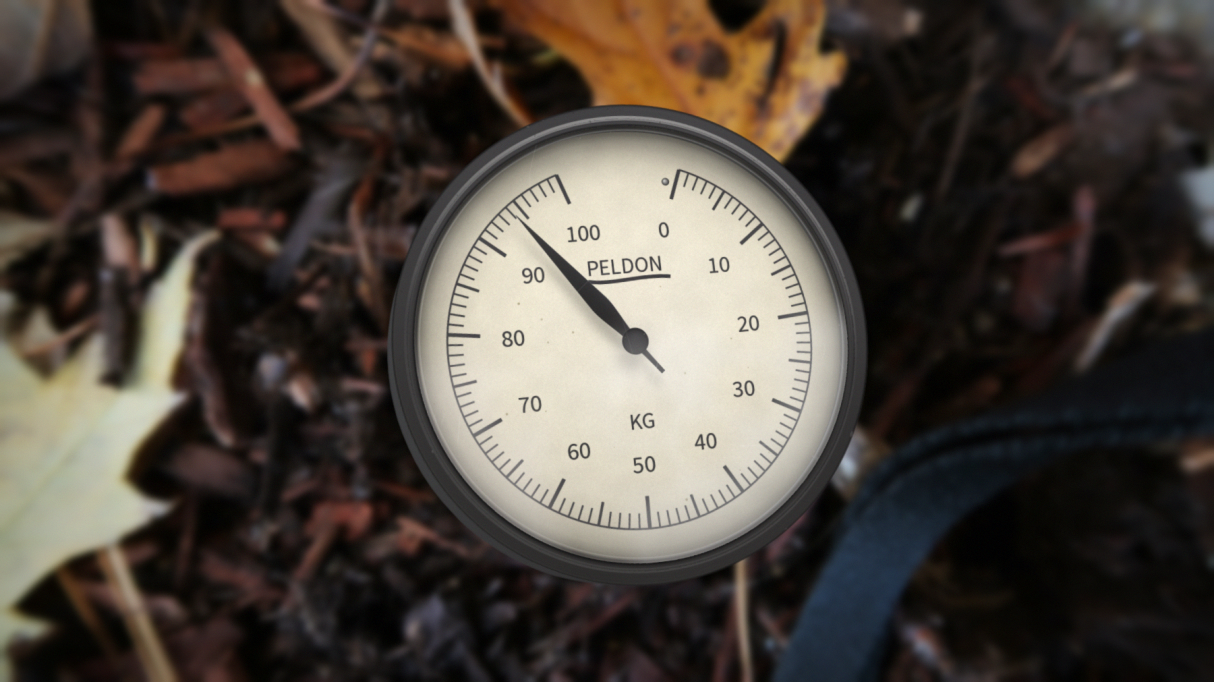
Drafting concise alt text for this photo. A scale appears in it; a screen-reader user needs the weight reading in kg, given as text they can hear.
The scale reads 94 kg
